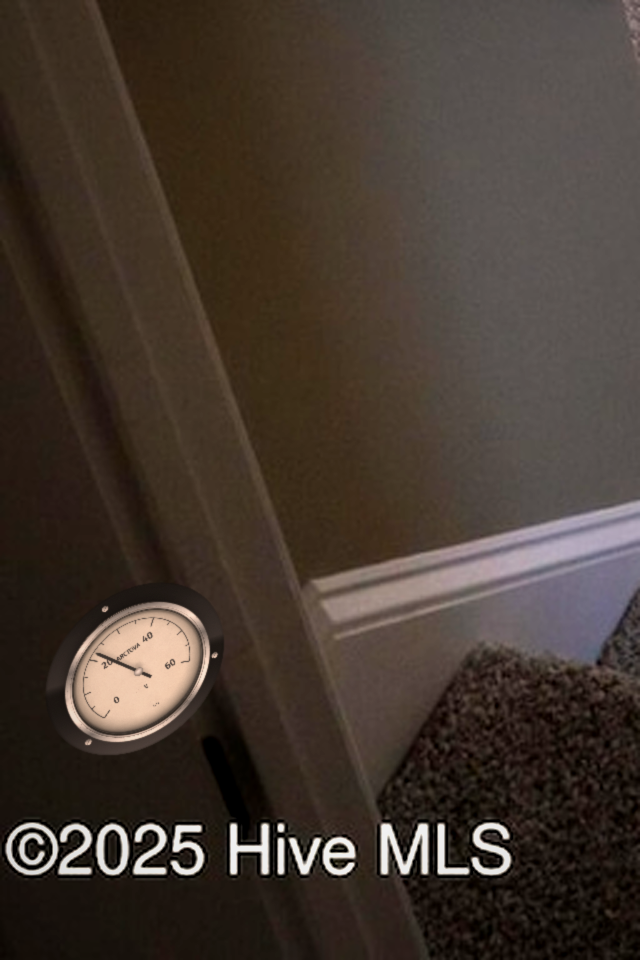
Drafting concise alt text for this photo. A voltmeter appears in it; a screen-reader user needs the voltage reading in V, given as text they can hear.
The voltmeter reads 22.5 V
